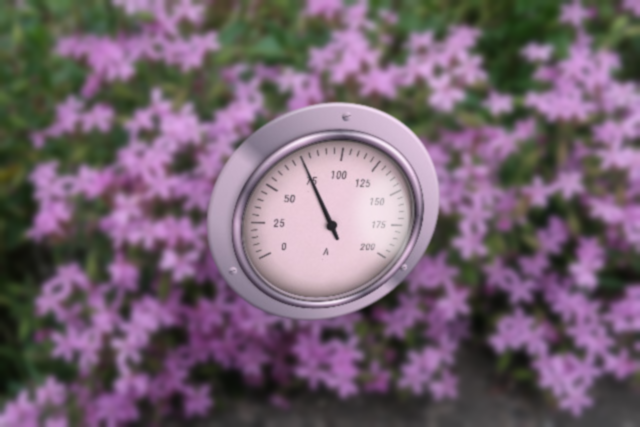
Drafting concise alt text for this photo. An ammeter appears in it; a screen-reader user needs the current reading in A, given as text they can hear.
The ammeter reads 75 A
